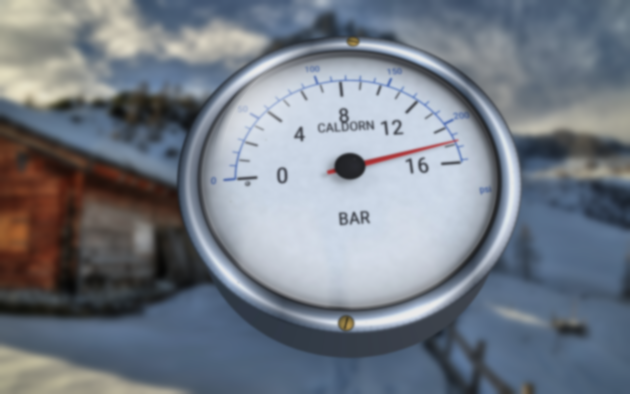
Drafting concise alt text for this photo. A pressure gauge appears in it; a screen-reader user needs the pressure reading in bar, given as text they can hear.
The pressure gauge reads 15 bar
